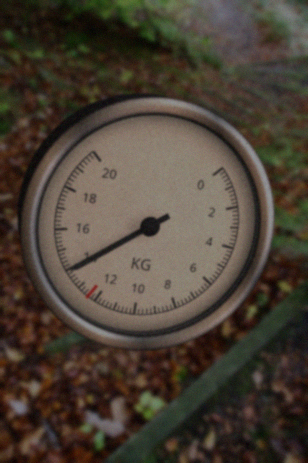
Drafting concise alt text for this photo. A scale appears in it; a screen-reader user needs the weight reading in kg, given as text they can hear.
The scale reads 14 kg
